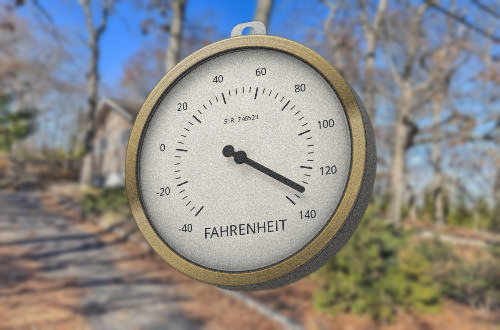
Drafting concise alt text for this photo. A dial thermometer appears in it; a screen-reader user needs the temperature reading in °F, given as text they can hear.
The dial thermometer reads 132 °F
